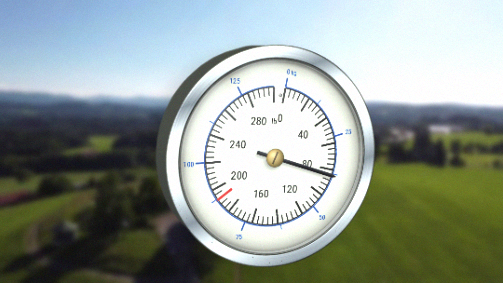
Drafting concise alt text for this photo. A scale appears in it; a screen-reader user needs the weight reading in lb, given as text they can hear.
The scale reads 84 lb
